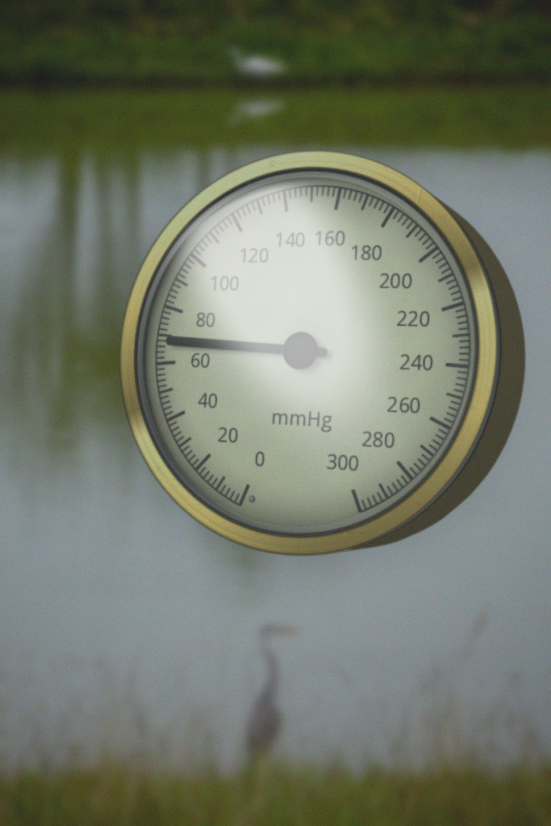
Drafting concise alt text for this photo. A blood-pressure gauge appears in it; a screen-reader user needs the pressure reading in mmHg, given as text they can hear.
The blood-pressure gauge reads 68 mmHg
